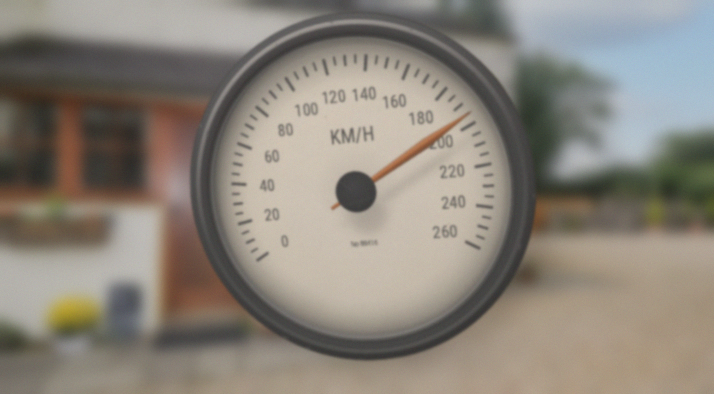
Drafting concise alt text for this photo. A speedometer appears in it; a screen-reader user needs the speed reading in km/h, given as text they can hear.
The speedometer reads 195 km/h
